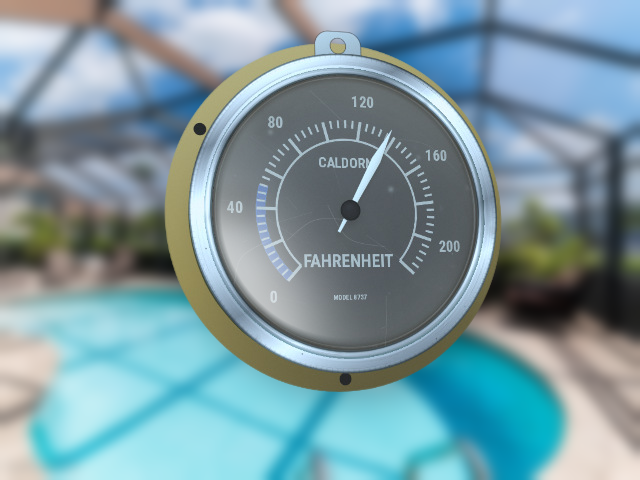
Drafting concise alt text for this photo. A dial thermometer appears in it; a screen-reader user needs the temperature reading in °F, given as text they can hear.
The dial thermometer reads 136 °F
